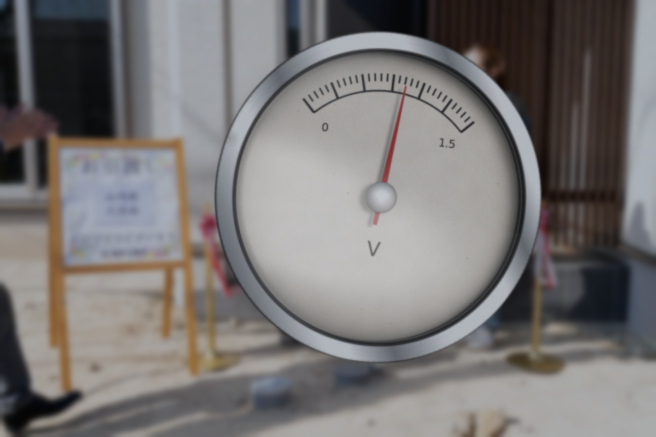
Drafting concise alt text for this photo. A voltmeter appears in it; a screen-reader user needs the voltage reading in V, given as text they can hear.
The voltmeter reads 0.85 V
